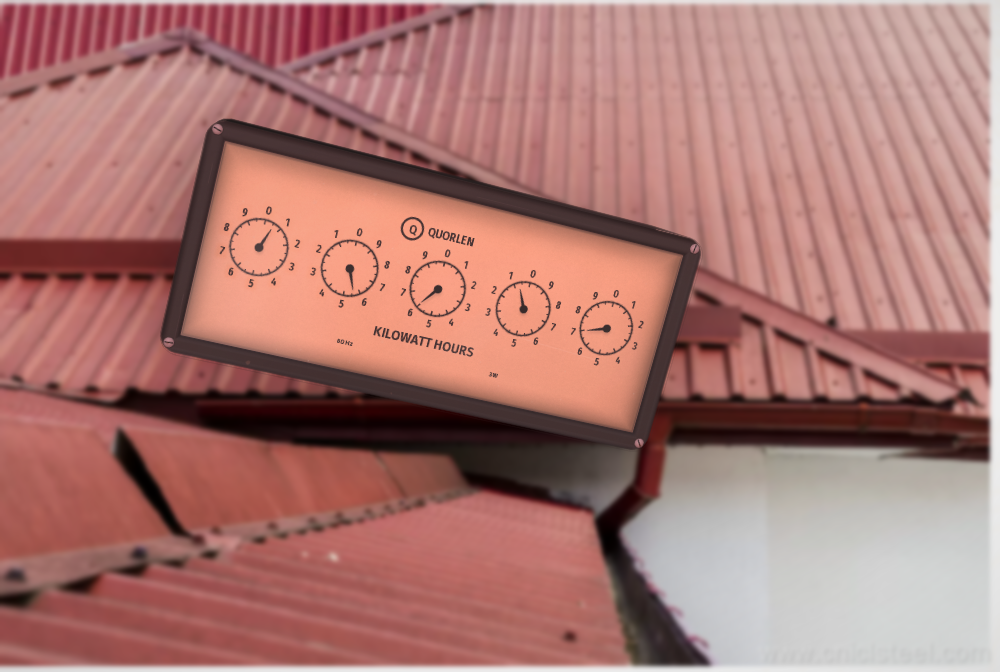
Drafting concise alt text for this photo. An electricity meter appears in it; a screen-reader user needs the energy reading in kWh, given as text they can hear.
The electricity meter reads 5607 kWh
